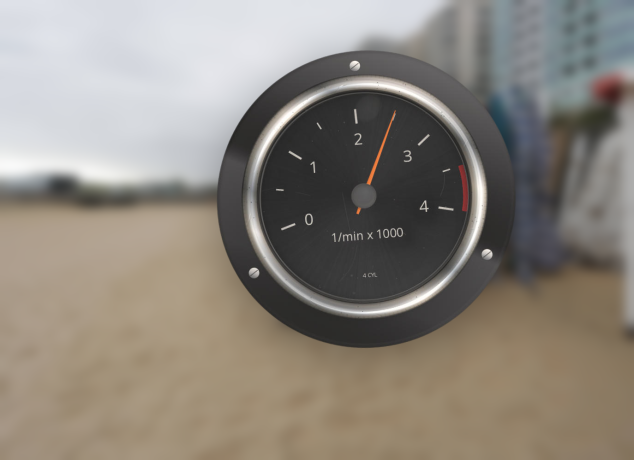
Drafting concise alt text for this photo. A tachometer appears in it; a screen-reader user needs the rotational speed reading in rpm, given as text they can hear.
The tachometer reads 2500 rpm
